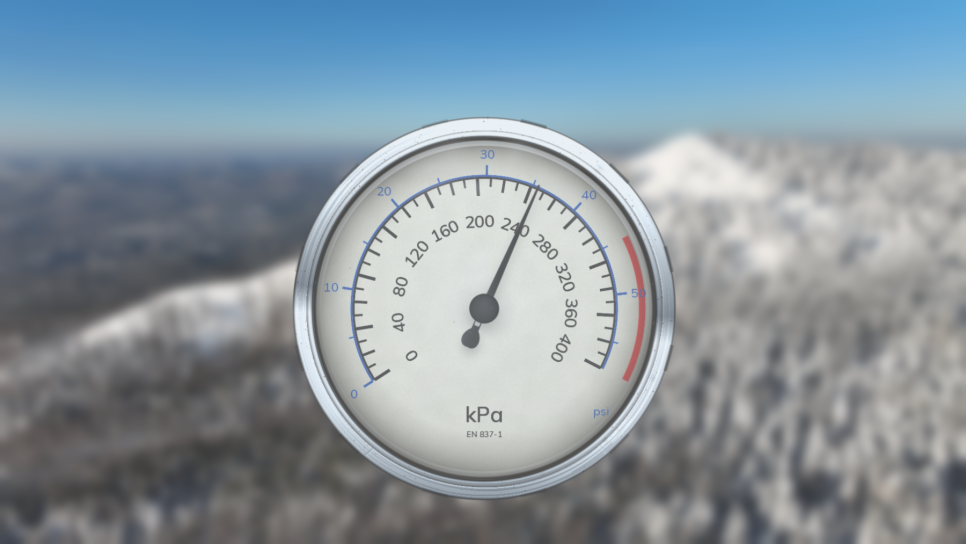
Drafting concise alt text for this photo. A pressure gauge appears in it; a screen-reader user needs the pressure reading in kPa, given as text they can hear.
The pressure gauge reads 245 kPa
